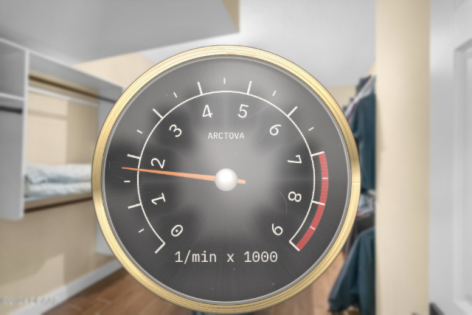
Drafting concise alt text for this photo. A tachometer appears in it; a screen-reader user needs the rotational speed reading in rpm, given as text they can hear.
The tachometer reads 1750 rpm
